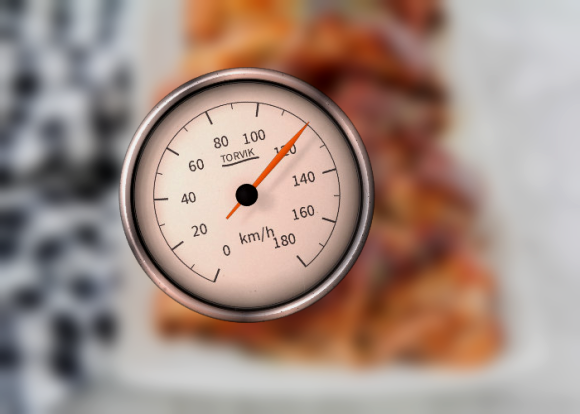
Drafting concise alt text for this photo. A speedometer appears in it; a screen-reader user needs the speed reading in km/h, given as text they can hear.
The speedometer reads 120 km/h
